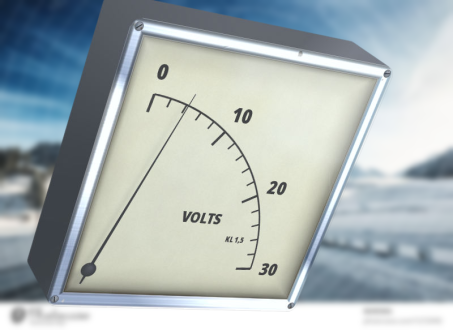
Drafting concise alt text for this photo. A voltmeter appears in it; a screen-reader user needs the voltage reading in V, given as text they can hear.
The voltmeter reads 4 V
